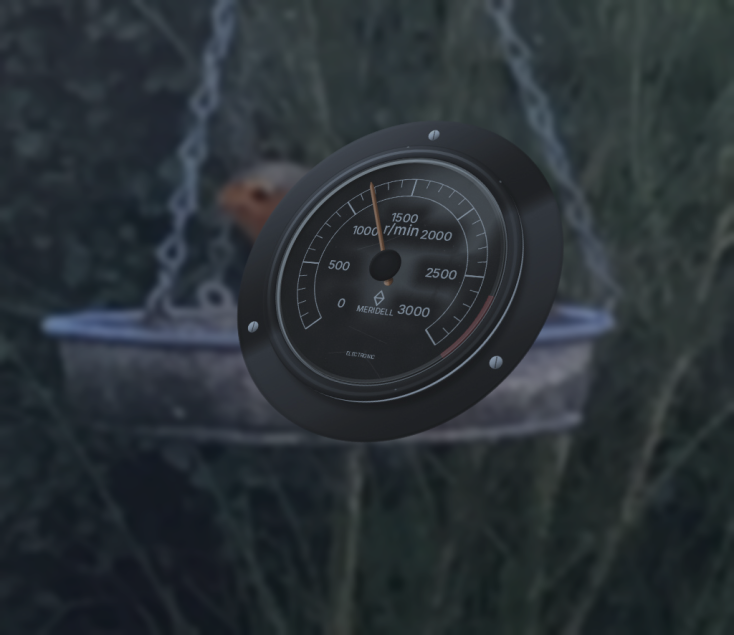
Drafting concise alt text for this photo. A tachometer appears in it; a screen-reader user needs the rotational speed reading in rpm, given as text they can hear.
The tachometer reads 1200 rpm
